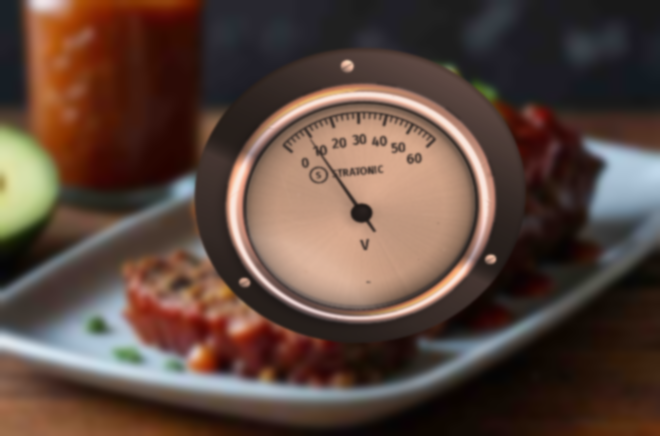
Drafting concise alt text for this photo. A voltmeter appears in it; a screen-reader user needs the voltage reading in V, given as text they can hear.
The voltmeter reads 10 V
